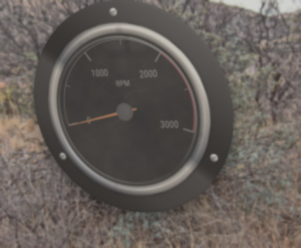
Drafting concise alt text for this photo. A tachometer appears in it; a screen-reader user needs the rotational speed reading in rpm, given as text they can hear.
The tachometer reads 0 rpm
